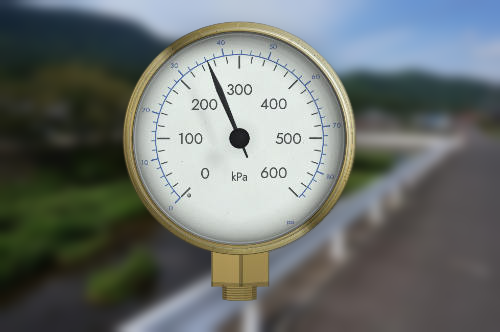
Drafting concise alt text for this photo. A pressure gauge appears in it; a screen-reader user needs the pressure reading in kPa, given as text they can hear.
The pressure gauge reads 250 kPa
